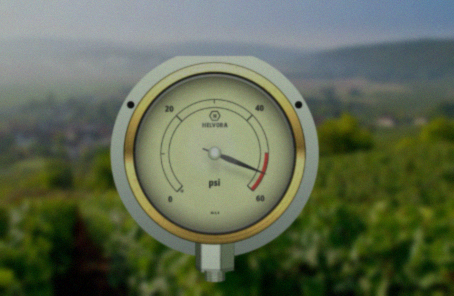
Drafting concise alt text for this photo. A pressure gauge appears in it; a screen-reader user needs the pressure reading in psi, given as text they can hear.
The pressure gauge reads 55 psi
